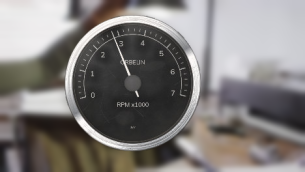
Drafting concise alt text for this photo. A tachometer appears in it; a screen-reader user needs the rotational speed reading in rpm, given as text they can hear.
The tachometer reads 2800 rpm
